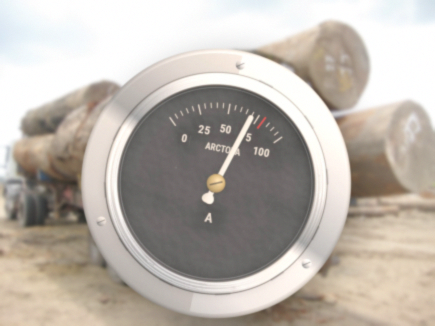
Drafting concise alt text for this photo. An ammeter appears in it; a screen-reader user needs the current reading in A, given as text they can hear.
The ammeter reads 70 A
